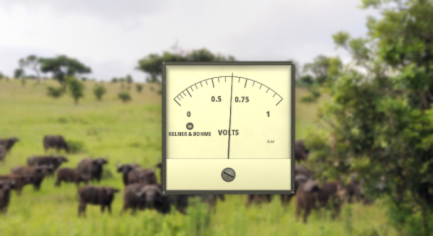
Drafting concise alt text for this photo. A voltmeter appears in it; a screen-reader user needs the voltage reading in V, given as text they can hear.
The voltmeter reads 0.65 V
